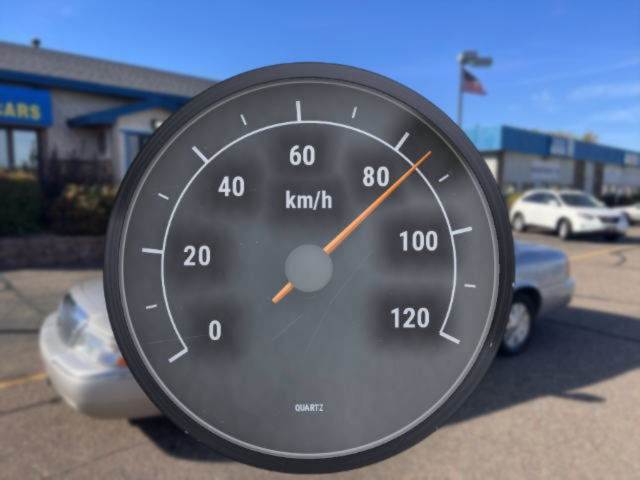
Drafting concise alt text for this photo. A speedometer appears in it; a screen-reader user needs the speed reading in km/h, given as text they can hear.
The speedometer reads 85 km/h
